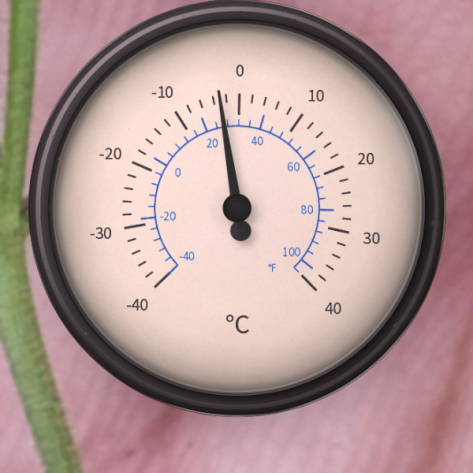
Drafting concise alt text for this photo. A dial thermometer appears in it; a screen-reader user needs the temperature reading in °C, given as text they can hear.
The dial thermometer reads -3 °C
